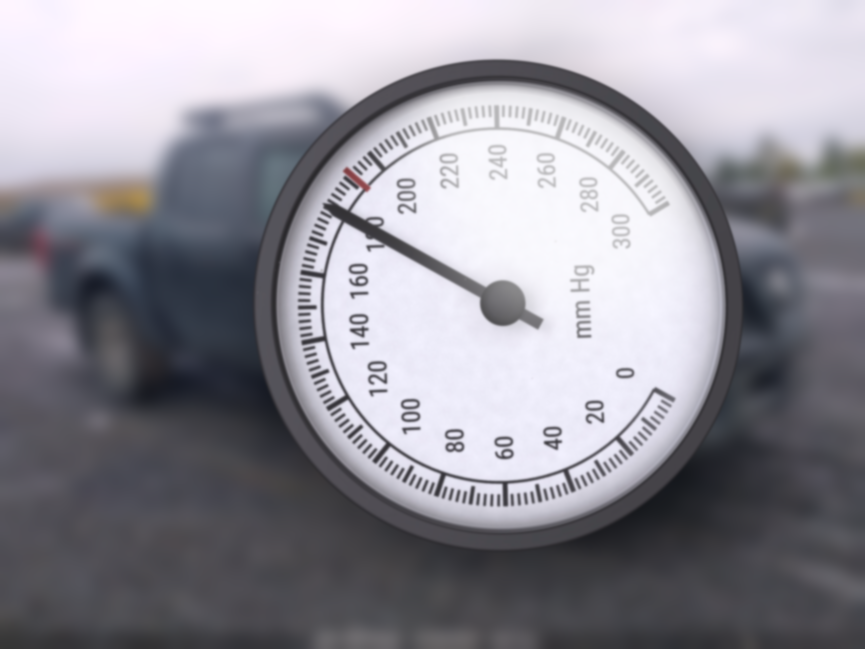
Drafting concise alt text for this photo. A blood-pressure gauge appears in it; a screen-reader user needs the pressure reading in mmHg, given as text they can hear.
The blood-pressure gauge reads 180 mmHg
